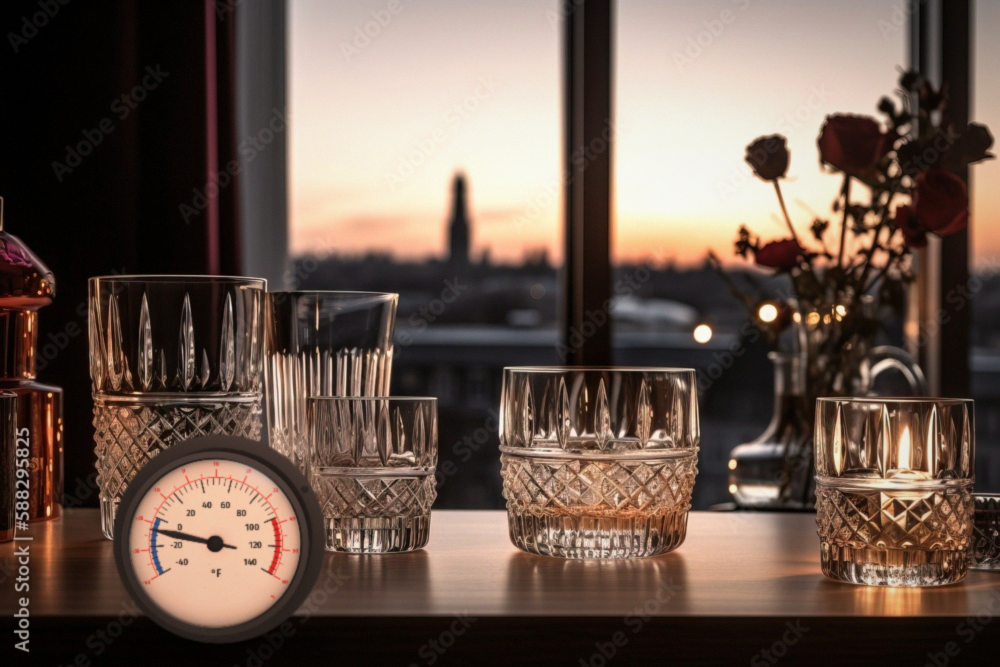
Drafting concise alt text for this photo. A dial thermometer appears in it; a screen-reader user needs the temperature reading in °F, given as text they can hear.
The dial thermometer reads -8 °F
